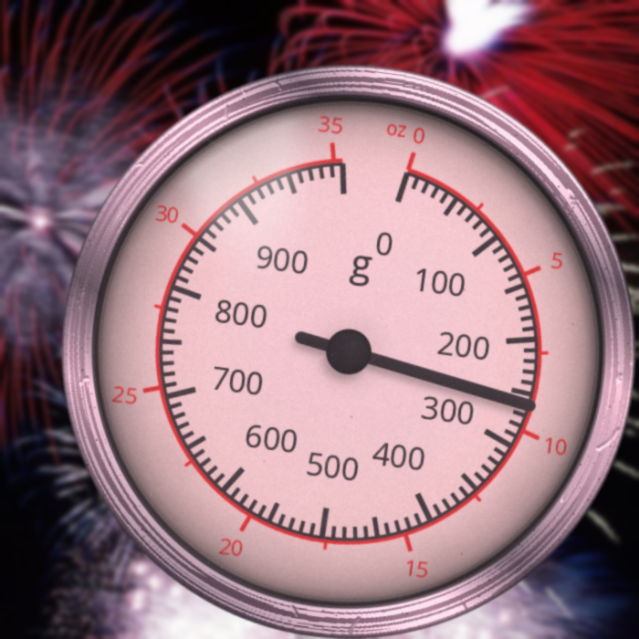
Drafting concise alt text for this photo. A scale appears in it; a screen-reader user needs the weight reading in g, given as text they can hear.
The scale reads 260 g
